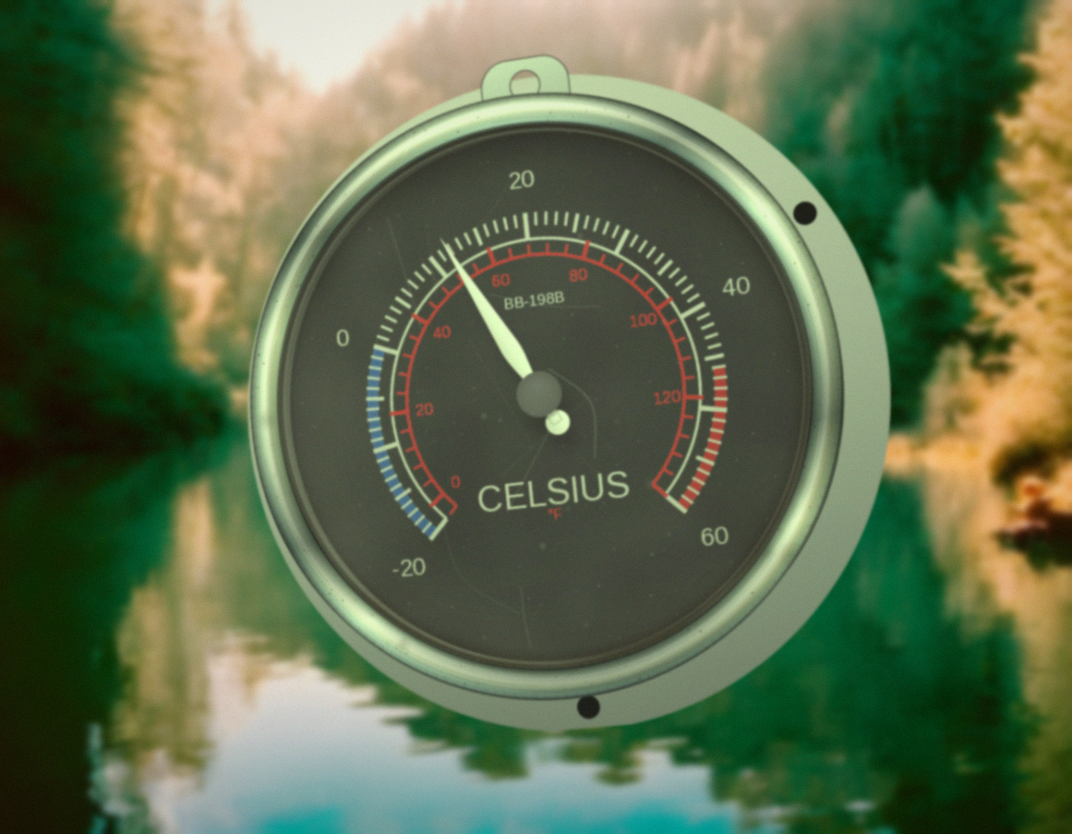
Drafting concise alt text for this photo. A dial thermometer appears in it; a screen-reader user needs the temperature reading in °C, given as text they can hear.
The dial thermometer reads 12 °C
